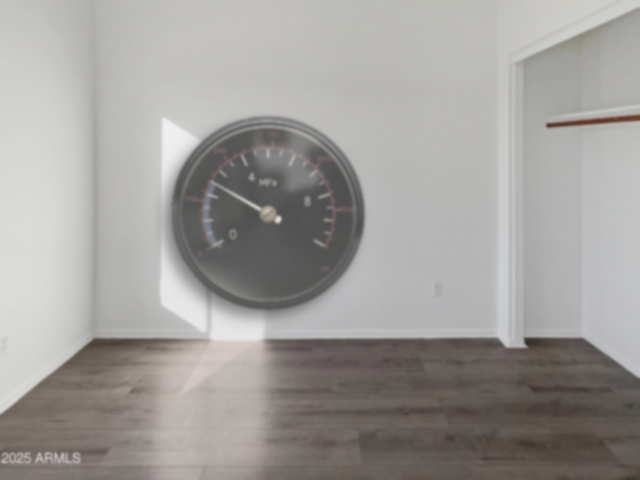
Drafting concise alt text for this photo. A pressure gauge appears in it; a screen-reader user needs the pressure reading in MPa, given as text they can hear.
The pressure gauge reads 2.5 MPa
